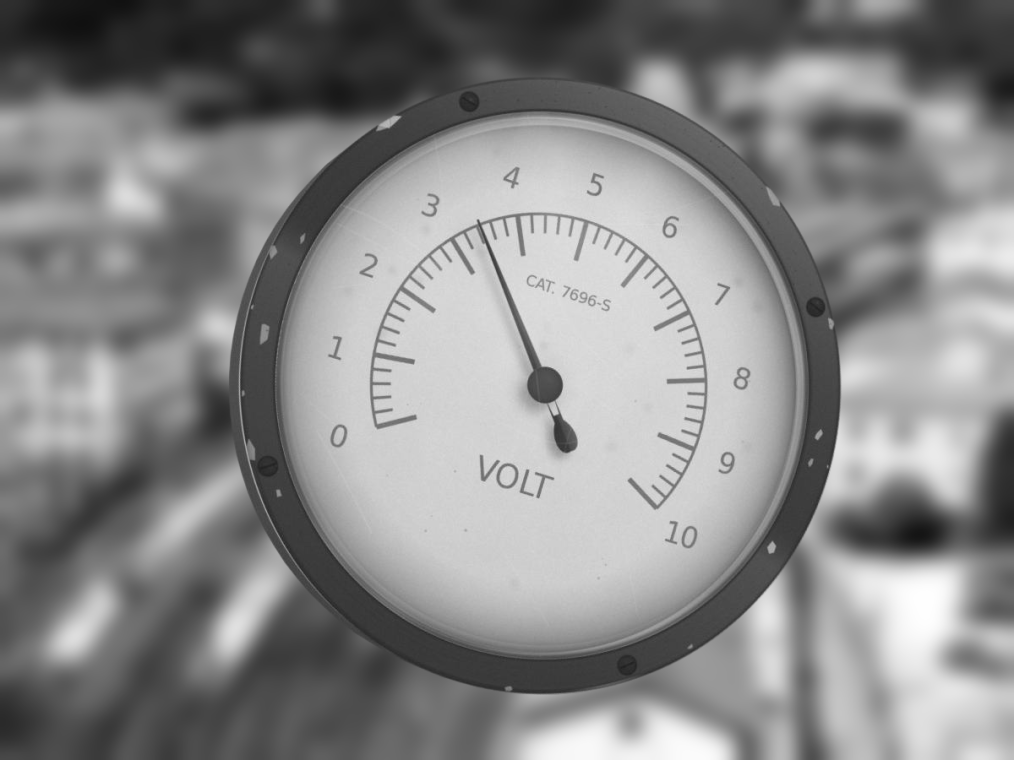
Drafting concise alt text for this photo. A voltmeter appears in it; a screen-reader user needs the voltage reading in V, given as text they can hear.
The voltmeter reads 3.4 V
